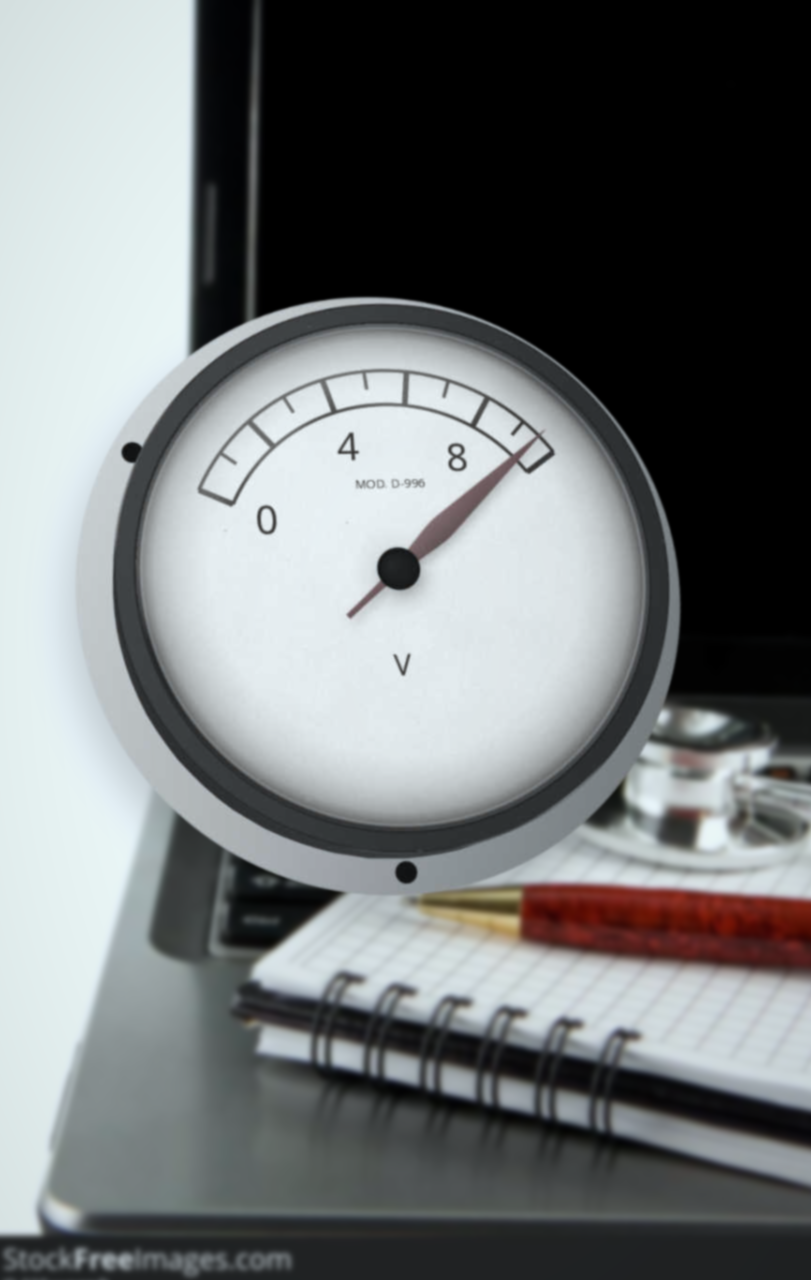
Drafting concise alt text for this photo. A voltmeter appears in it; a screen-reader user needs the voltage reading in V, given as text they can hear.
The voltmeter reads 9.5 V
